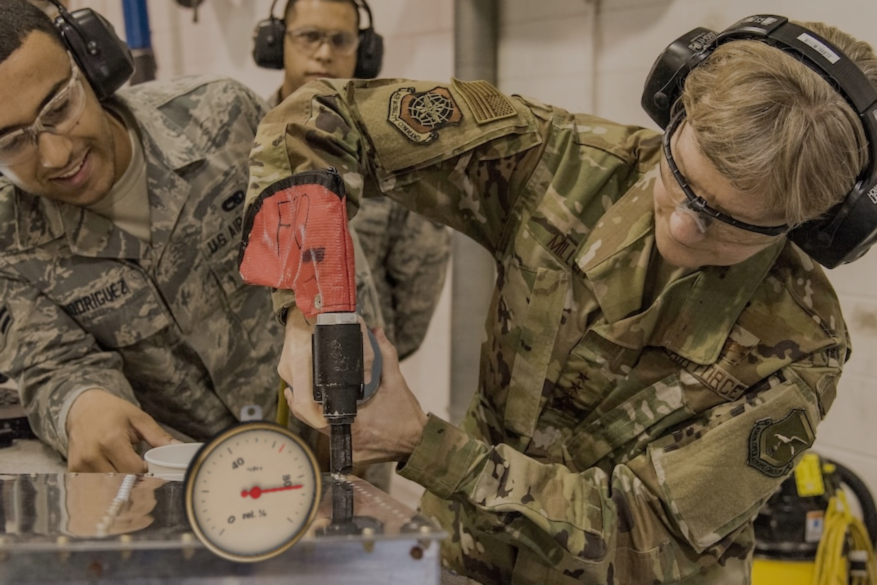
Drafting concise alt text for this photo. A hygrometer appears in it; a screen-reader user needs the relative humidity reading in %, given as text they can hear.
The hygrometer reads 84 %
